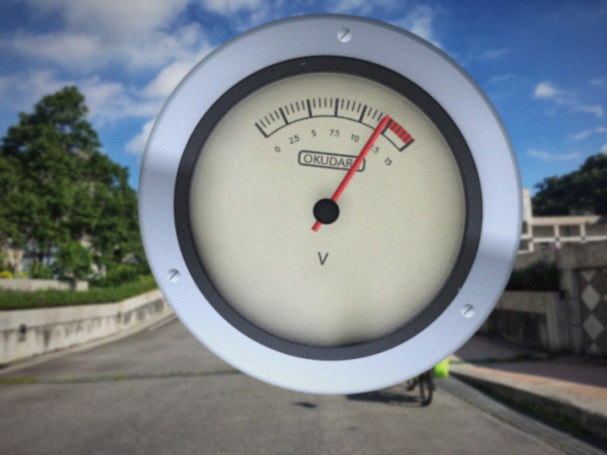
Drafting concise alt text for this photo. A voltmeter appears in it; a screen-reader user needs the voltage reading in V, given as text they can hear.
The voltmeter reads 12 V
